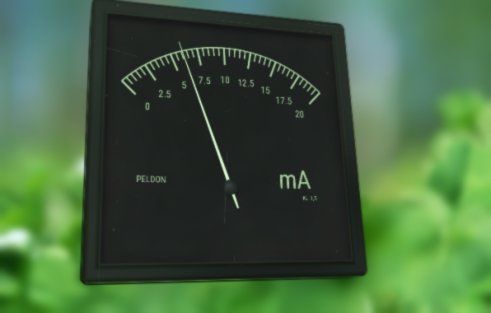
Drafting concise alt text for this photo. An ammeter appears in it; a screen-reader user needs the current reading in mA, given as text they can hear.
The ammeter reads 6 mA
